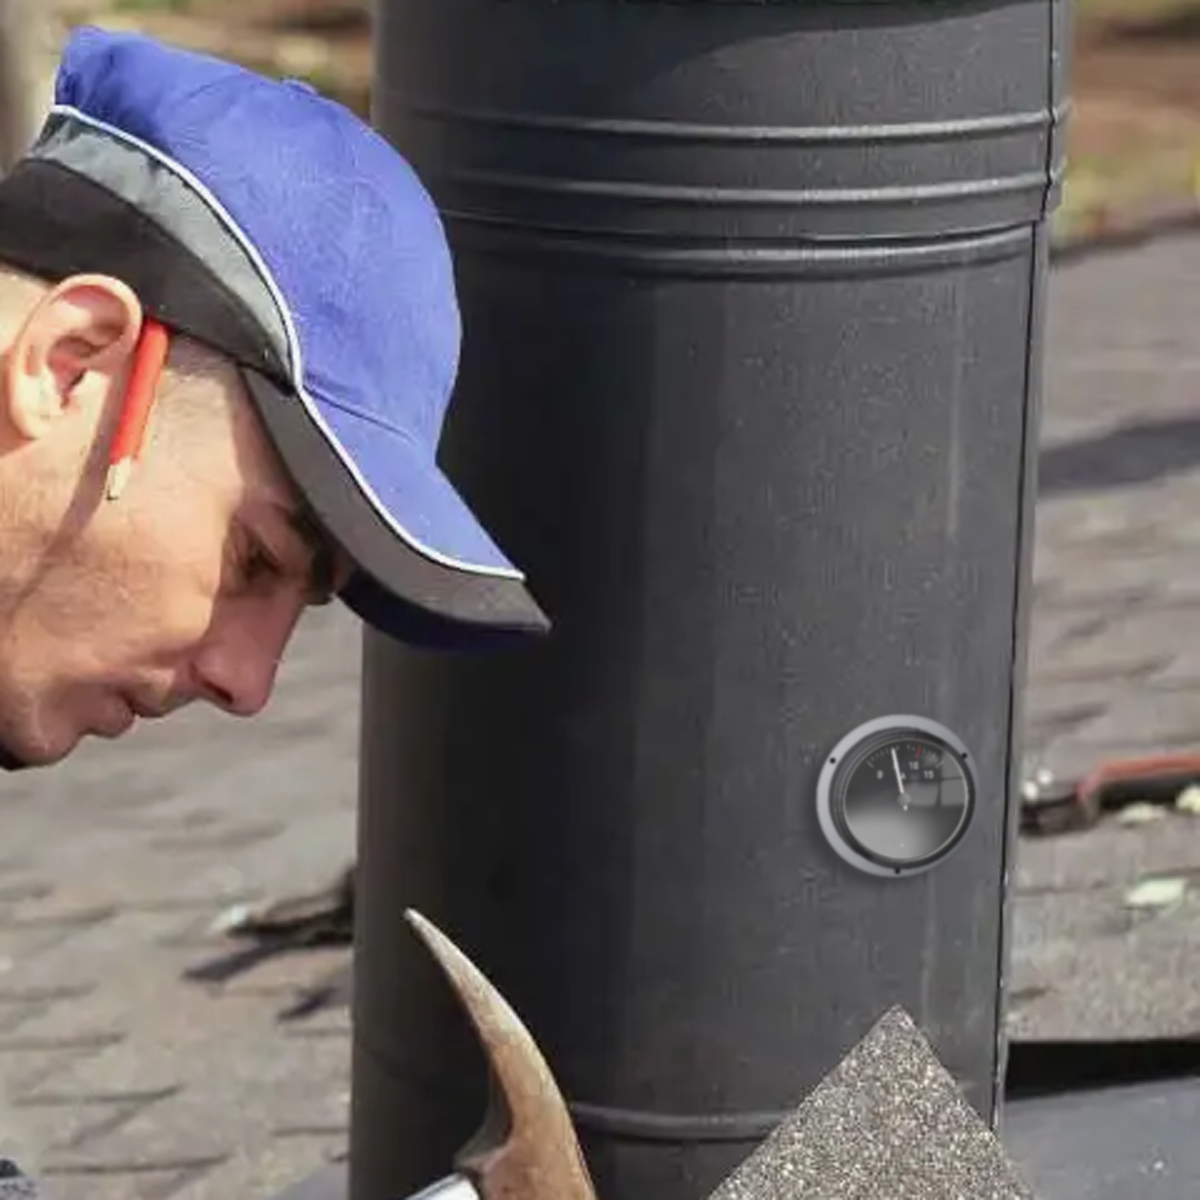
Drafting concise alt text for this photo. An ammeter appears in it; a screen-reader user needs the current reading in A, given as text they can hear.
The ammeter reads 5 A
